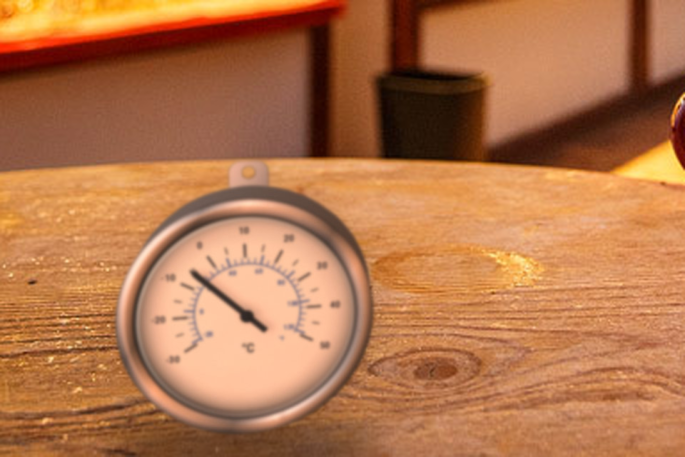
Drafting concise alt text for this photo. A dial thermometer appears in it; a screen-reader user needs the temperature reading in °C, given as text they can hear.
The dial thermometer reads -5 °C
